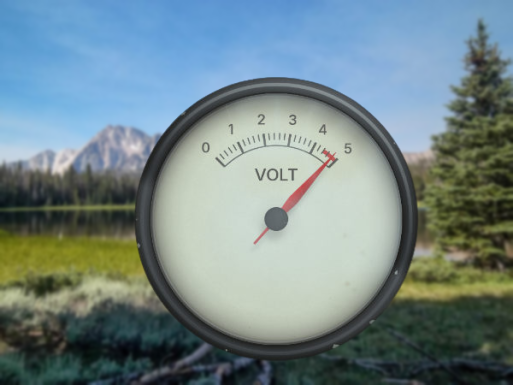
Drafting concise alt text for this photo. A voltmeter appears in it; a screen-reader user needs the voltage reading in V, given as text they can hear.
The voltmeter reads 4.8 V
